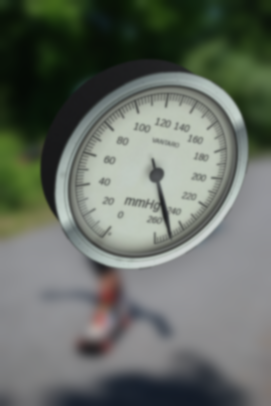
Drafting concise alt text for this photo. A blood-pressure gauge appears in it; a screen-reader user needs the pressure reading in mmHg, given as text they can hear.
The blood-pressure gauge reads 250 mmHg
